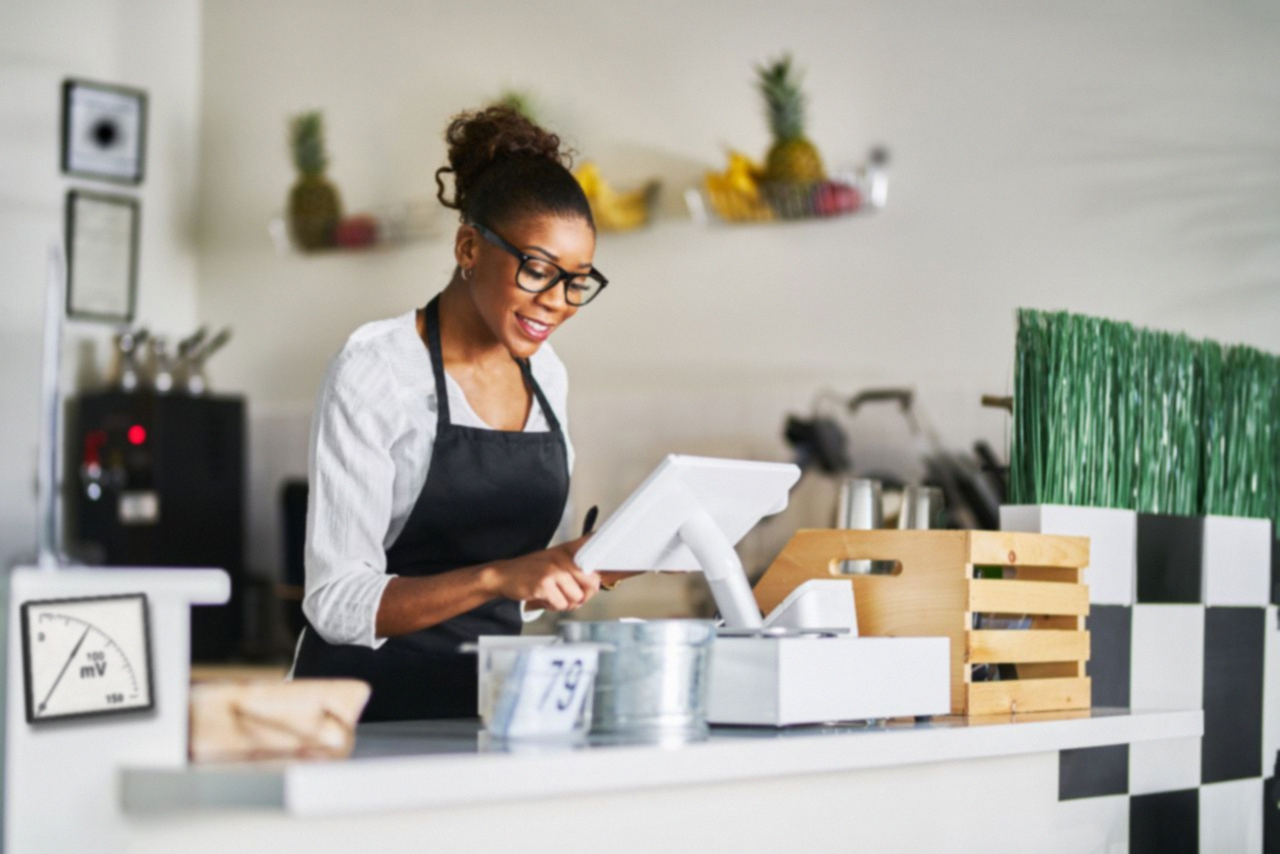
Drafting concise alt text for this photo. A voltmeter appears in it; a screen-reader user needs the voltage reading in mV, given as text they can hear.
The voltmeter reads 75 mV
